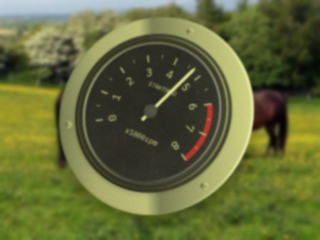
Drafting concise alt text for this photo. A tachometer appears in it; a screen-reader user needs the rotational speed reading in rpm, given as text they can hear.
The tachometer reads 4750 rpm
